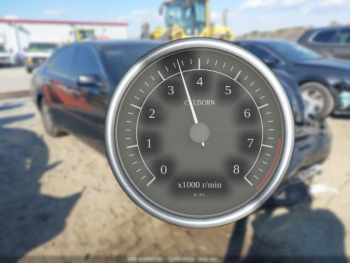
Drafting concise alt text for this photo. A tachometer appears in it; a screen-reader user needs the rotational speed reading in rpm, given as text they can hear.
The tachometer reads 3500 rpm
